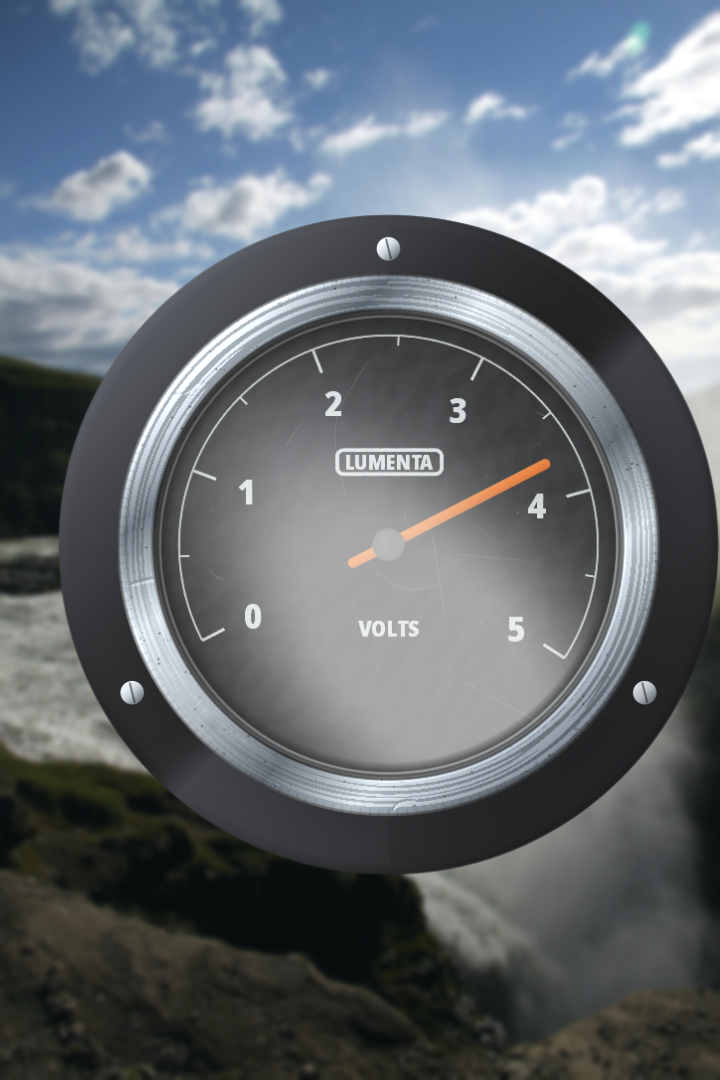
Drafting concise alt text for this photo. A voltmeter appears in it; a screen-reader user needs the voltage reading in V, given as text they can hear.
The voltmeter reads 3.75 V
